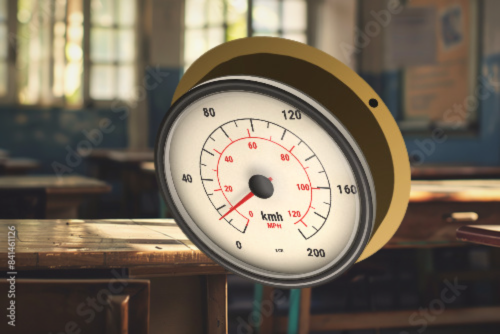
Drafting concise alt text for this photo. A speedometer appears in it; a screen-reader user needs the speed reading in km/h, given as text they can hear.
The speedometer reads 15 km/h
